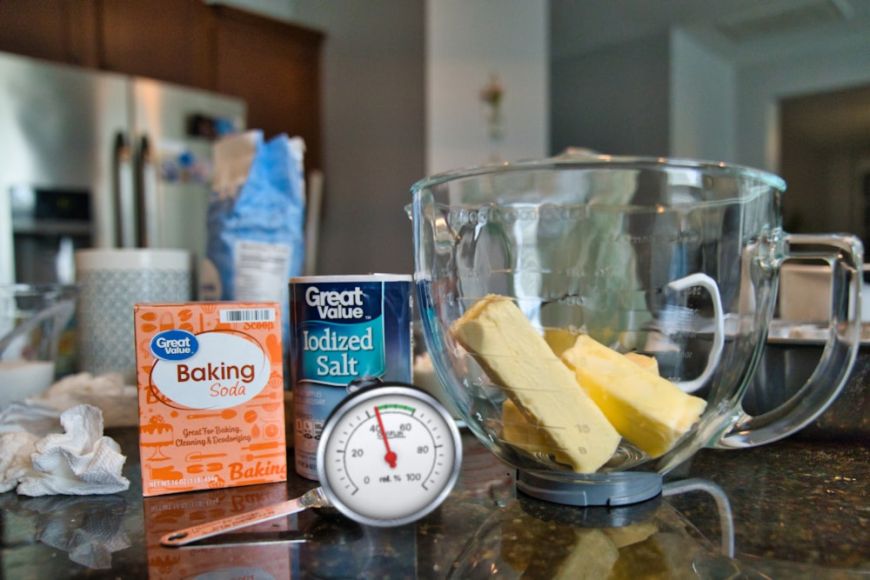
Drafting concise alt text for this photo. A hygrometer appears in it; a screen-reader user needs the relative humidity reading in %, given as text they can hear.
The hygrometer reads 44 %
